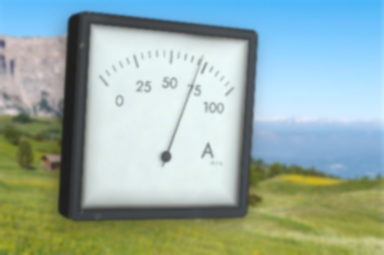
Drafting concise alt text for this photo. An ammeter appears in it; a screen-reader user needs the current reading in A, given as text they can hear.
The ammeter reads 70 A
